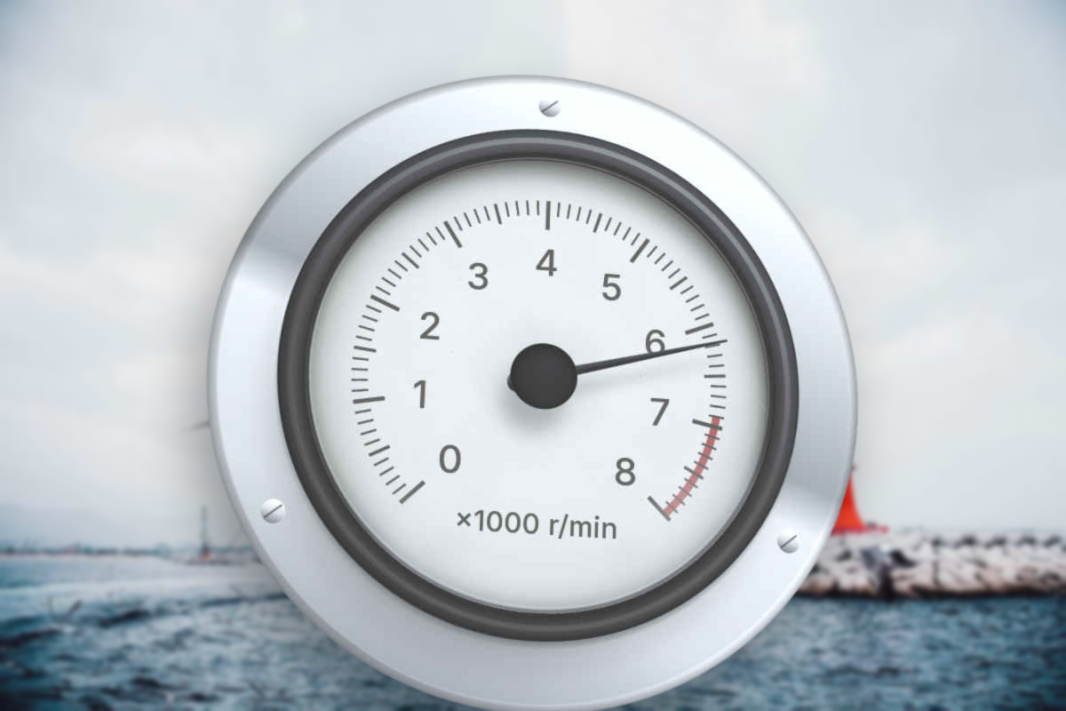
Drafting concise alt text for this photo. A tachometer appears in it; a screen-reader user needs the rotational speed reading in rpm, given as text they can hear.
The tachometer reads 6200 rpm
